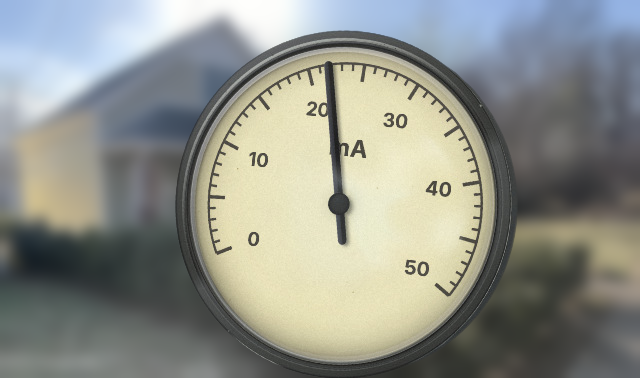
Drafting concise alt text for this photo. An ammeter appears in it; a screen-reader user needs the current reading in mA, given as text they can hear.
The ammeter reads 22 mA
